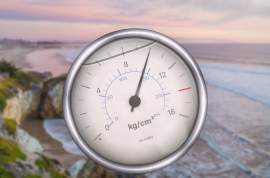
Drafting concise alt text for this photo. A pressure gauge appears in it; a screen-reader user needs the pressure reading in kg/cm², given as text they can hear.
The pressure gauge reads 10 kg/cm²
